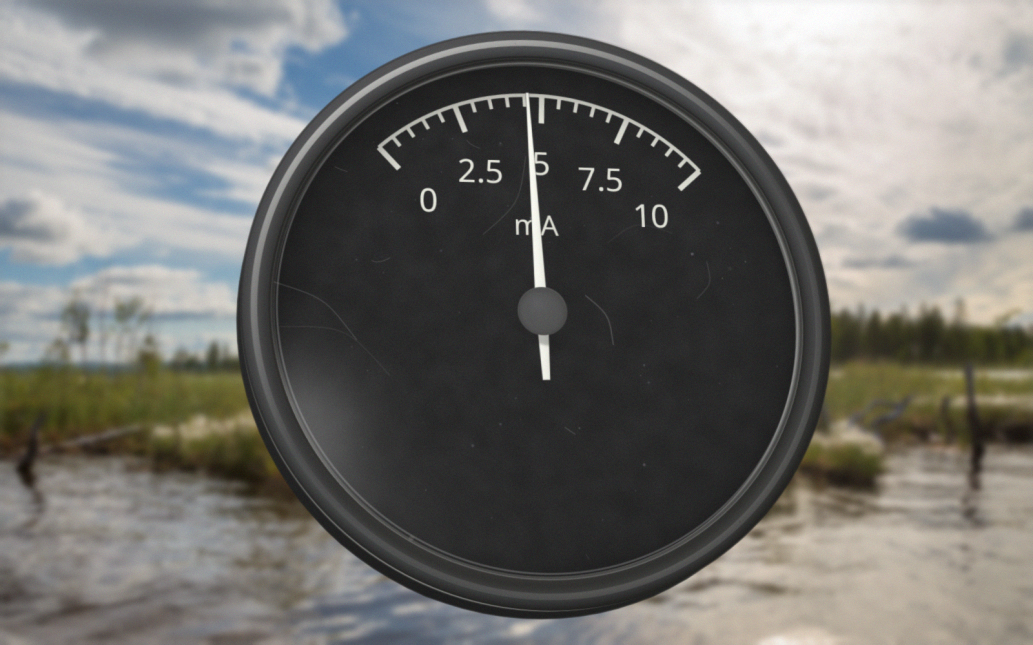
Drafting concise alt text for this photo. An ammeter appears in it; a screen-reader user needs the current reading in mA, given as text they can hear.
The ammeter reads 4.5 mA
